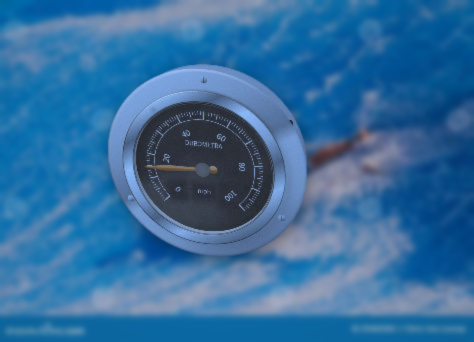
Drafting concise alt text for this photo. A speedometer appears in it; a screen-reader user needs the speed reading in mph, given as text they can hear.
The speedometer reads 15 mph
